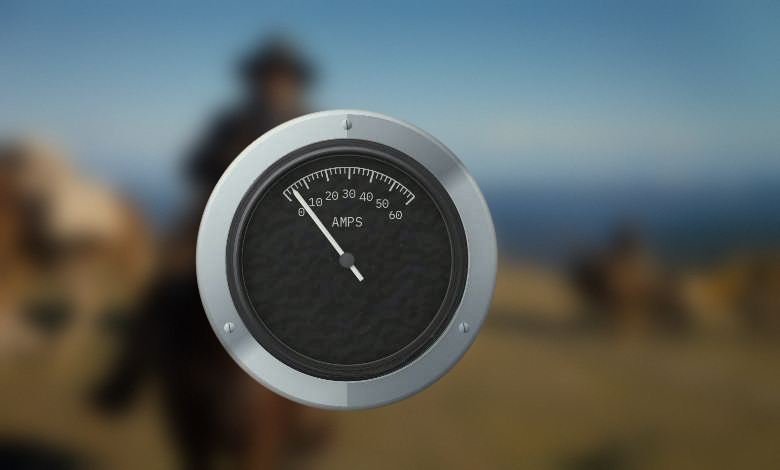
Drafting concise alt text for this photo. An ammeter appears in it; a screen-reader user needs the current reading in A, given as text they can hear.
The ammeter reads 4 A
